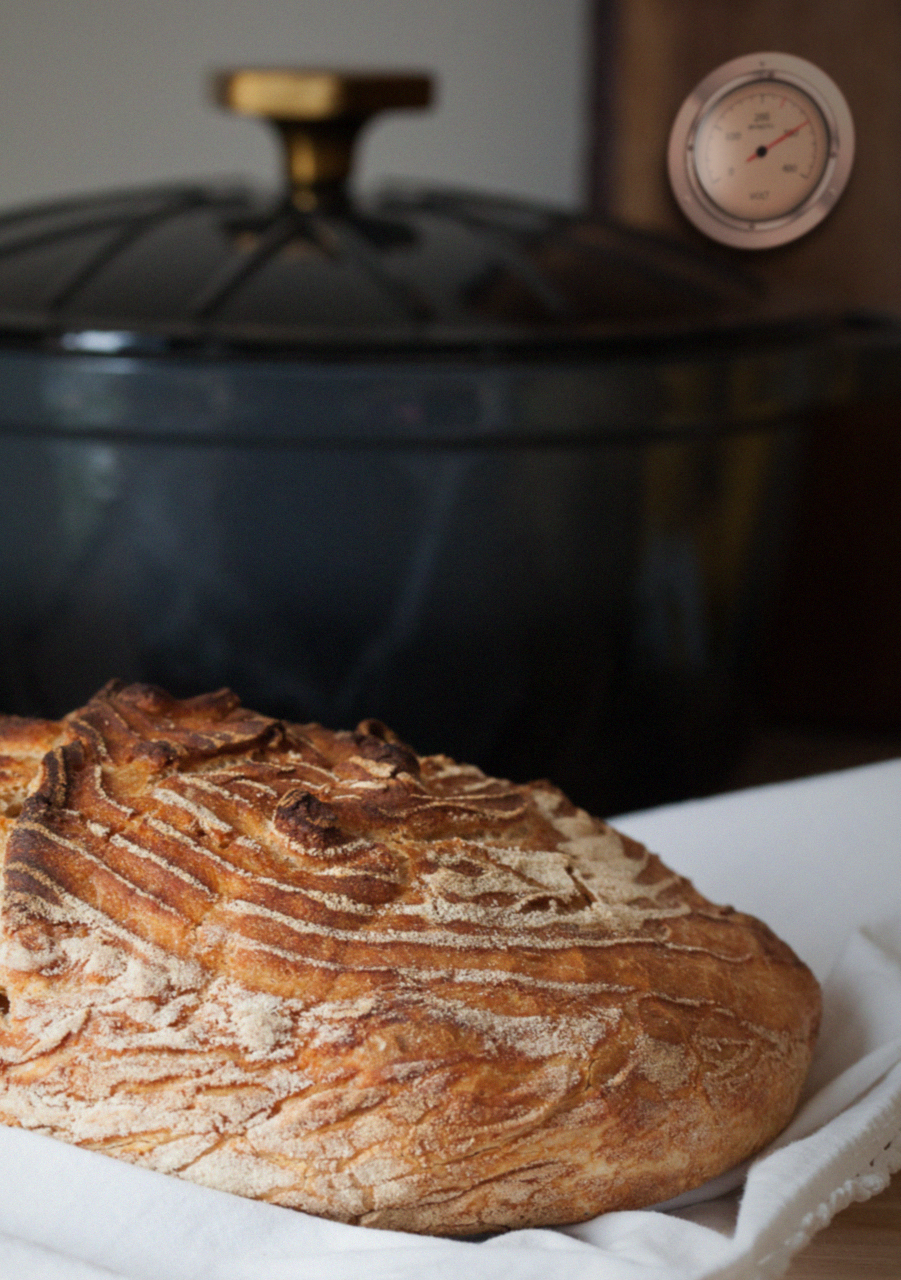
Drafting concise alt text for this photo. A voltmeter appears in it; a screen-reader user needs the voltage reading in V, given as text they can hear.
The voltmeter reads 300 V
